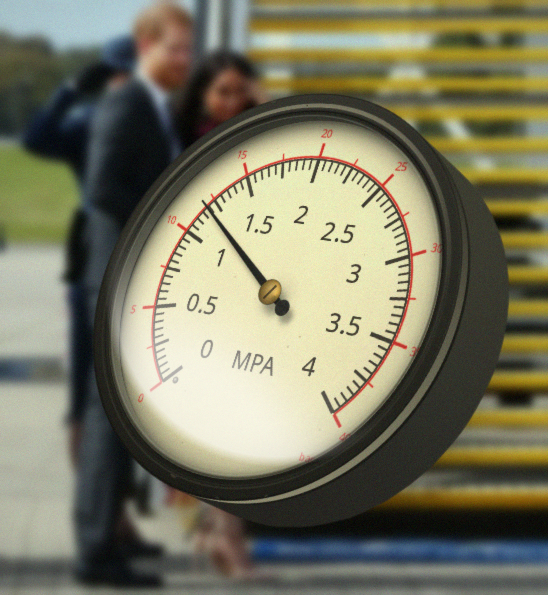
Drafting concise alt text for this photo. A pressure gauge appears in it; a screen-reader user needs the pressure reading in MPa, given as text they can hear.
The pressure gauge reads 1.2 MPa
